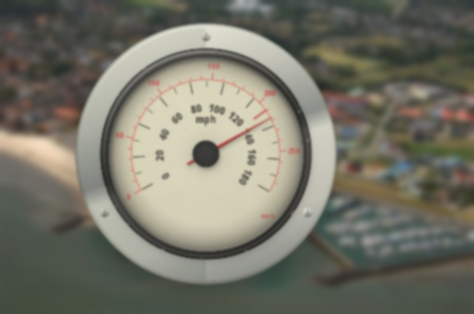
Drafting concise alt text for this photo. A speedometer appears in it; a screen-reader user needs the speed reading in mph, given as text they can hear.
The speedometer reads 135 mph
